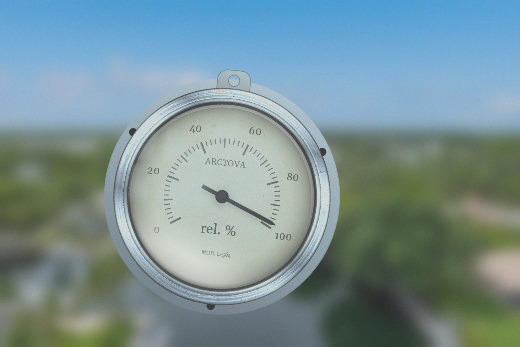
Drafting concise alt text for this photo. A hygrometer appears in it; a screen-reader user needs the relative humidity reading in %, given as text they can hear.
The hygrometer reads 98 %
